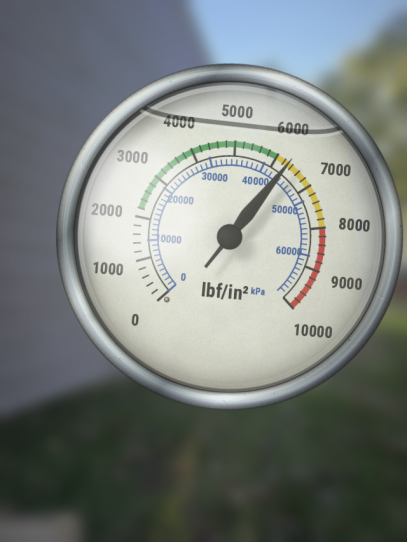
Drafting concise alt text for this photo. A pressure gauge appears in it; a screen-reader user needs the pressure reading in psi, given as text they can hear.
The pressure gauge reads 6300 psi
